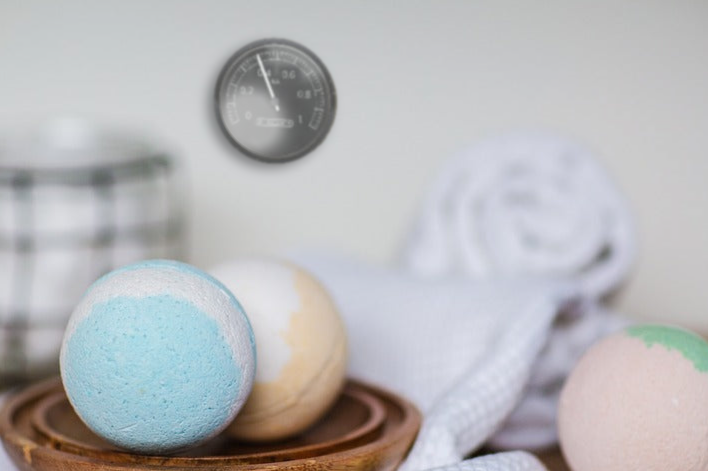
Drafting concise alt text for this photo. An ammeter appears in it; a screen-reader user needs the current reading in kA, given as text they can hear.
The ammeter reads 0.4 kA
